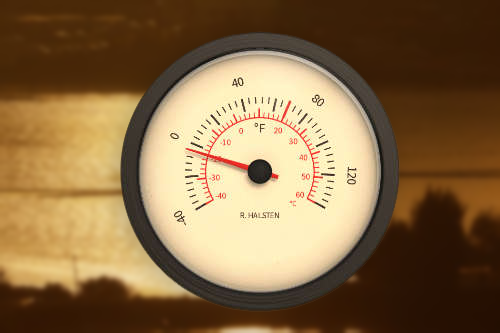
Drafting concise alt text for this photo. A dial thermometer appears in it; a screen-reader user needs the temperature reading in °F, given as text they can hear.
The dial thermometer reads -4 °F
